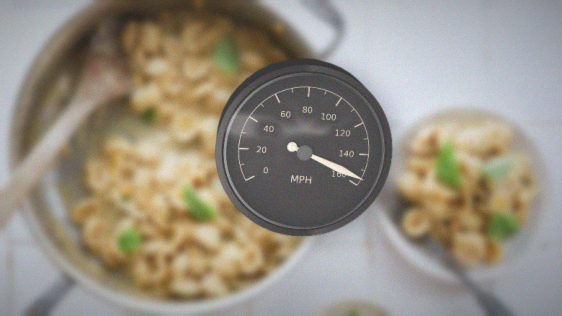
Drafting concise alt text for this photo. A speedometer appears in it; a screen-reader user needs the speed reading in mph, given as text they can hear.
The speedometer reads 155 mph
